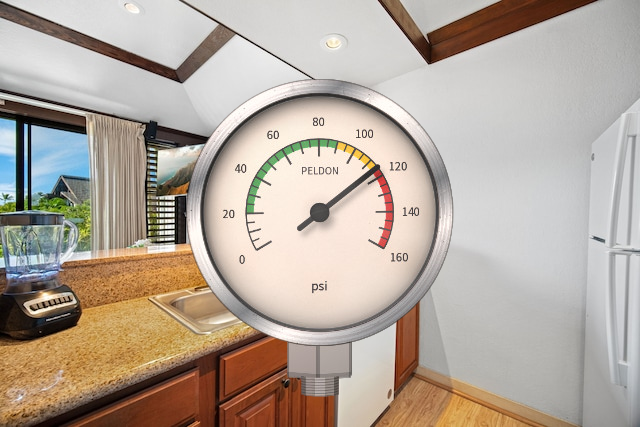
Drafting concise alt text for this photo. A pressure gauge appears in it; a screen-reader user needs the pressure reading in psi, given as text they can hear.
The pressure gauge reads 115 psi
